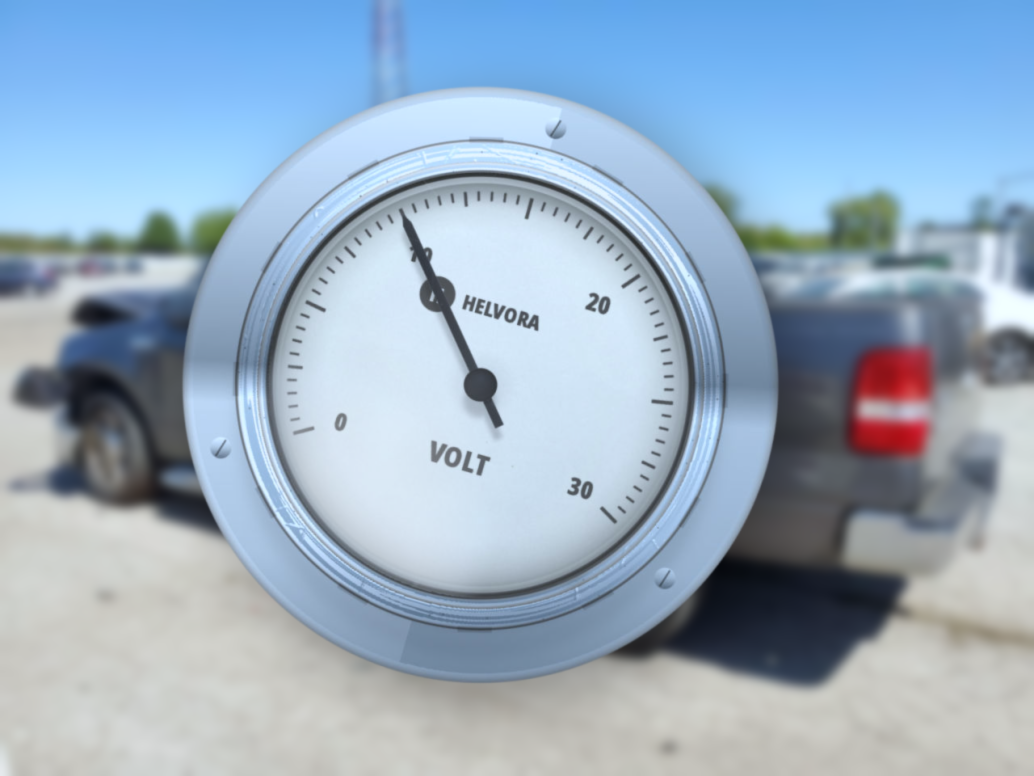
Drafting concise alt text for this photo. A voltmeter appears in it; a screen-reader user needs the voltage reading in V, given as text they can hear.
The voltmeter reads 10 V
